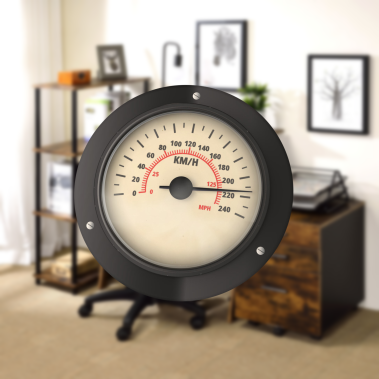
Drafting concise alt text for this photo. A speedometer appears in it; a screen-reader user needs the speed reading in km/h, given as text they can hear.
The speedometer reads 215 km/h
